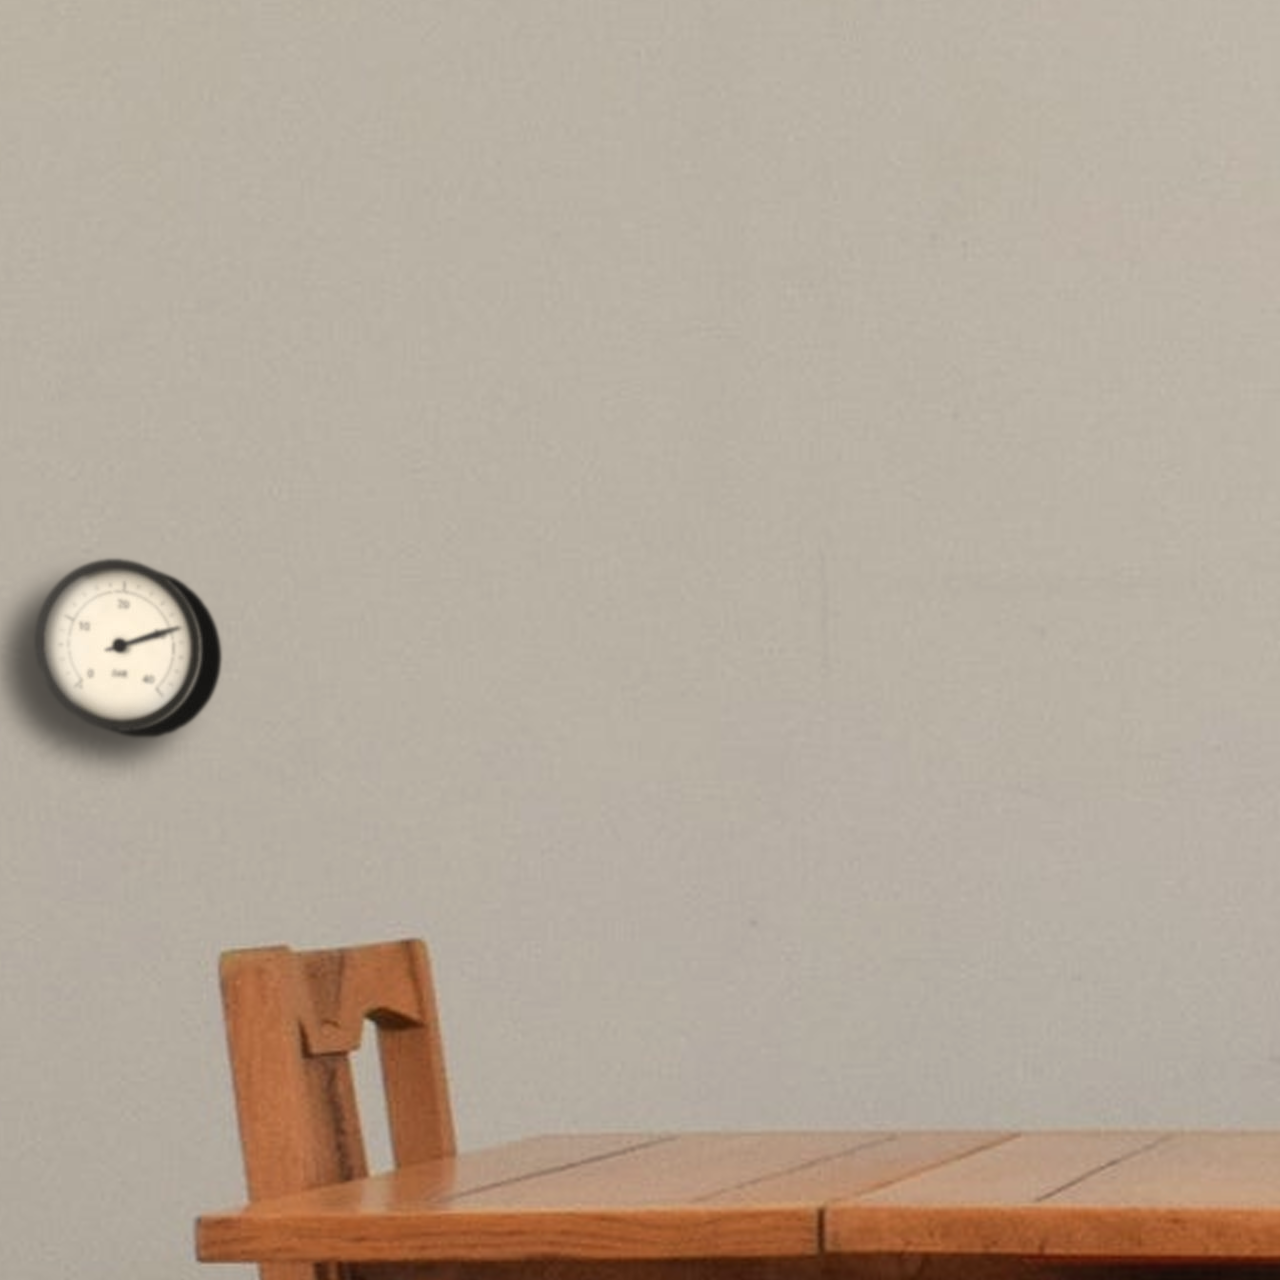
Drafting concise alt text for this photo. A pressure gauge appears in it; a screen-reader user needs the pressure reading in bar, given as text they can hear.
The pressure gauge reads 30 bar
